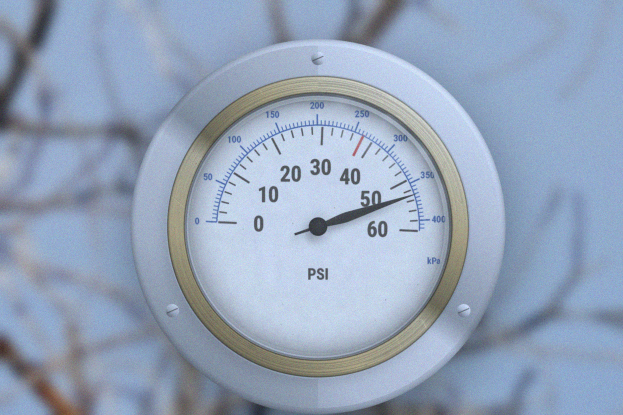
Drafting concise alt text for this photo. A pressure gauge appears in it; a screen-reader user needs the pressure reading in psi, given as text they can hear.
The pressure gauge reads 53 psi
